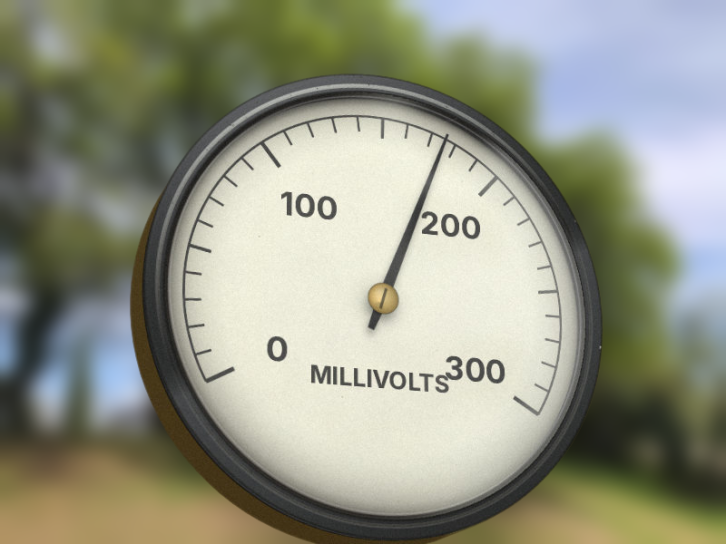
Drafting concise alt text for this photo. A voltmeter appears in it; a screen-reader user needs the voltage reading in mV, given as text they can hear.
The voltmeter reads 175 mV
